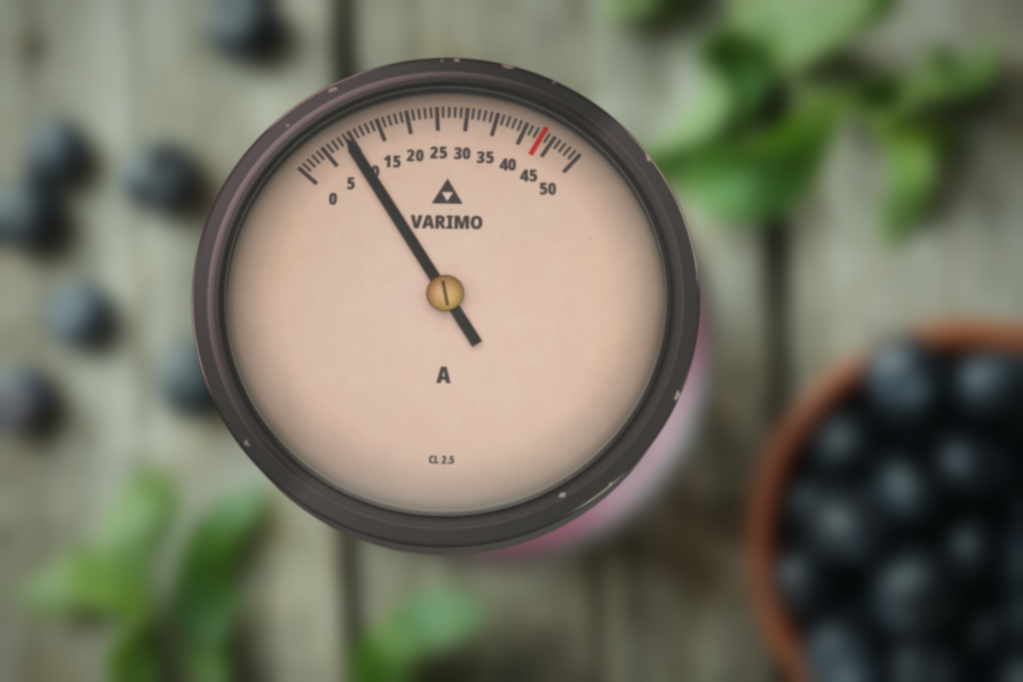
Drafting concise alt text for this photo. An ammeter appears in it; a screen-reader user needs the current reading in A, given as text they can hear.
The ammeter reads 9 A
